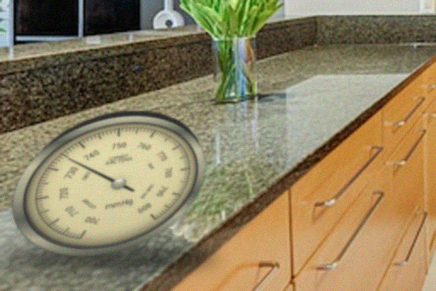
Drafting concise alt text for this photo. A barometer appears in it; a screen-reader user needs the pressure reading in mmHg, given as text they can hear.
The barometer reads 735 mmHg
